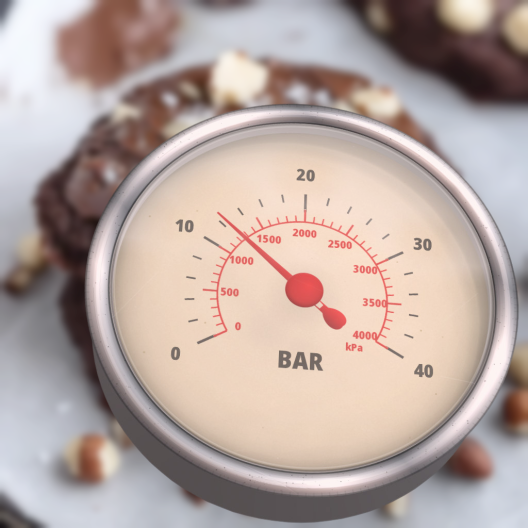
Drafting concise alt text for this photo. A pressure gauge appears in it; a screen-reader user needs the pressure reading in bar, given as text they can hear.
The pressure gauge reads 12 bar
